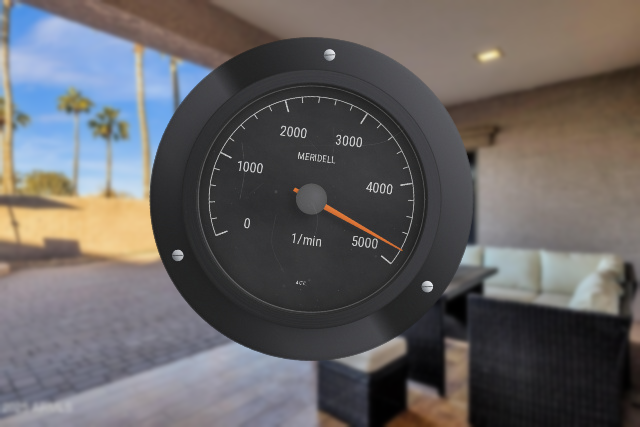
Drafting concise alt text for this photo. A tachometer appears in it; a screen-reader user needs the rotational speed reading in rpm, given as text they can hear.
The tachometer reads 4800 rpm
